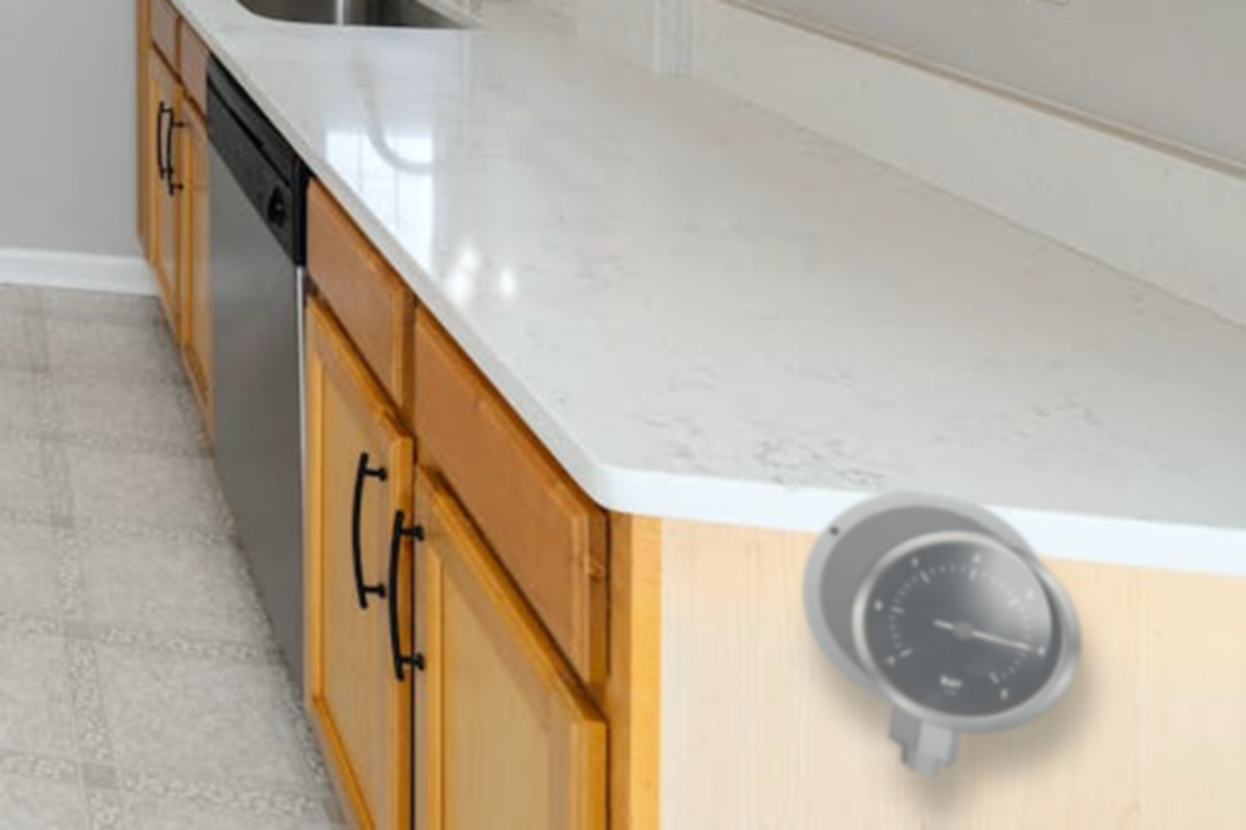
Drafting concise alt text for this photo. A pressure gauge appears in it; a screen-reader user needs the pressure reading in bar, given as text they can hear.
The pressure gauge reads 4 bar
